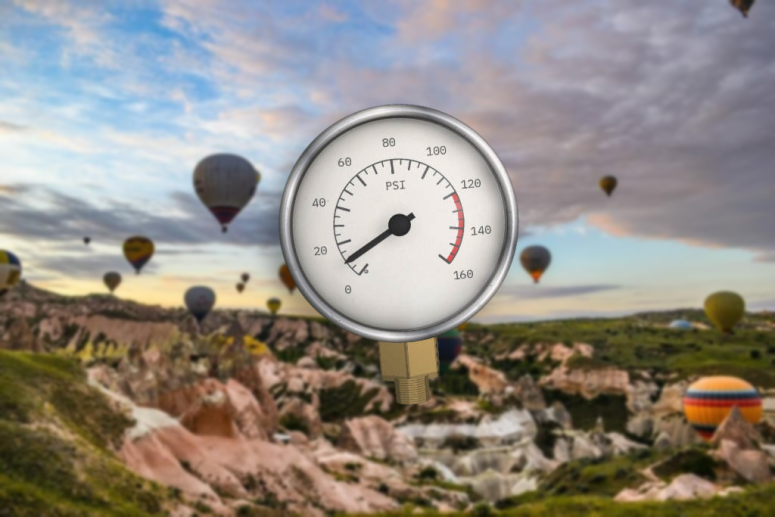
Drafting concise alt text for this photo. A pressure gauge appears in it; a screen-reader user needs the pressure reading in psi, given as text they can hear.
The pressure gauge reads 10 psi
